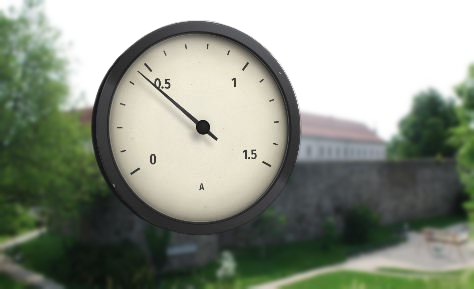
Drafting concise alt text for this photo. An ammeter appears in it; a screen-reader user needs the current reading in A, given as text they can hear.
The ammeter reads 0.45 A
